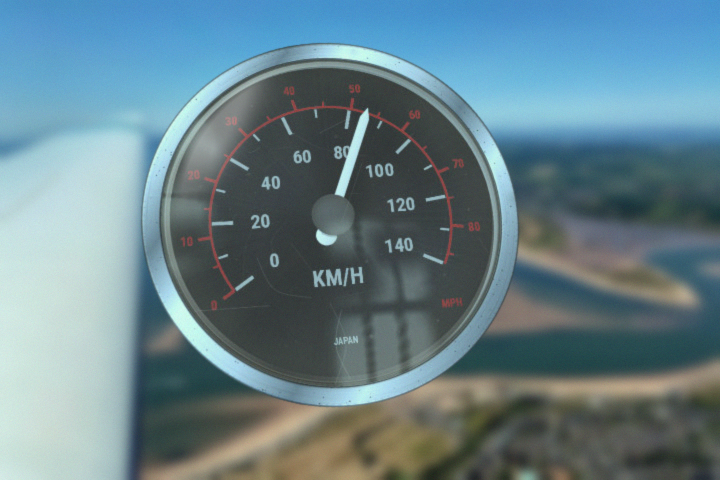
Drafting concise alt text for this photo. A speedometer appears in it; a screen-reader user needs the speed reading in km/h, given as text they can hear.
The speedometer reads 85 km/h
